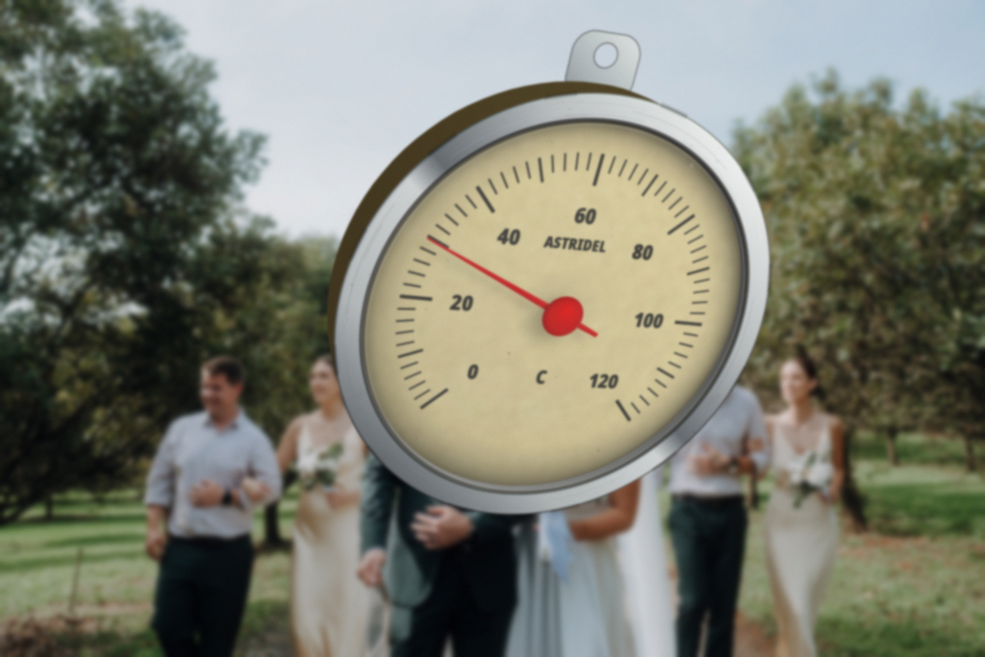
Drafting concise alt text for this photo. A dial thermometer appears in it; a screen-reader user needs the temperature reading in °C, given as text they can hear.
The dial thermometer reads 30 °C
